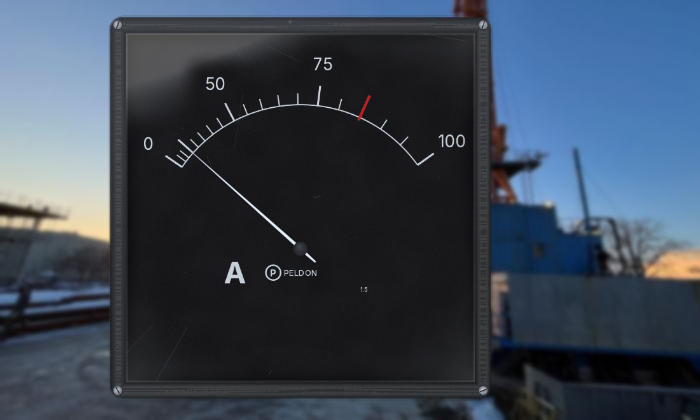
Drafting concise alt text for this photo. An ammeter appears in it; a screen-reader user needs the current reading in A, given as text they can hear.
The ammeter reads 25 A
